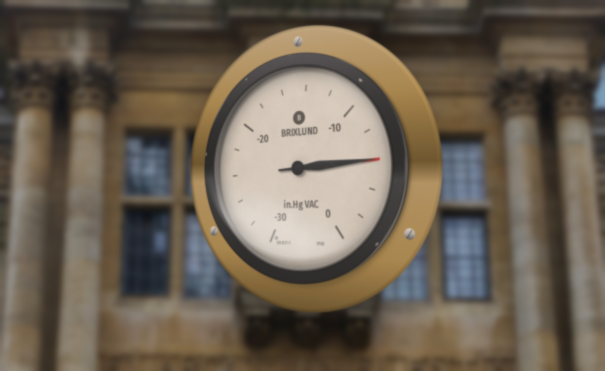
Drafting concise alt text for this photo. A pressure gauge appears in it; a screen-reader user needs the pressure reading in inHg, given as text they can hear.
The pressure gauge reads -6 inHg
